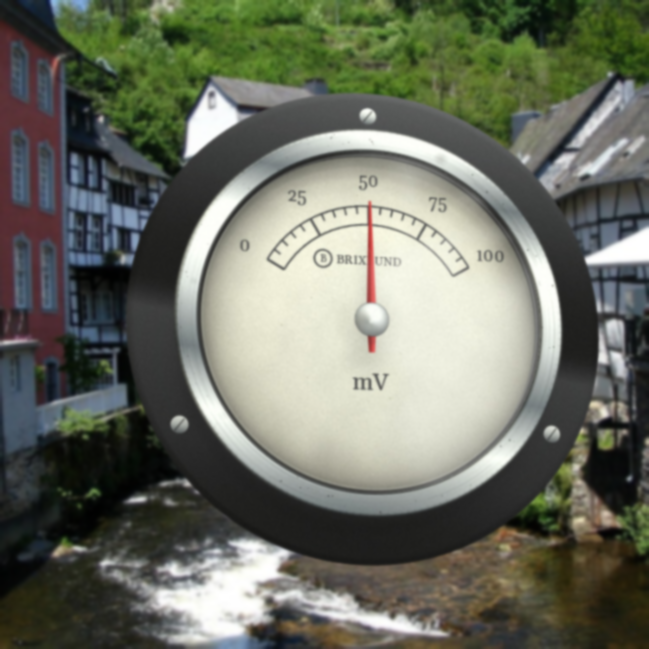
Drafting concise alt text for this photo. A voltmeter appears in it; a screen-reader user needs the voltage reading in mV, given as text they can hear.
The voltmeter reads 50 mV
